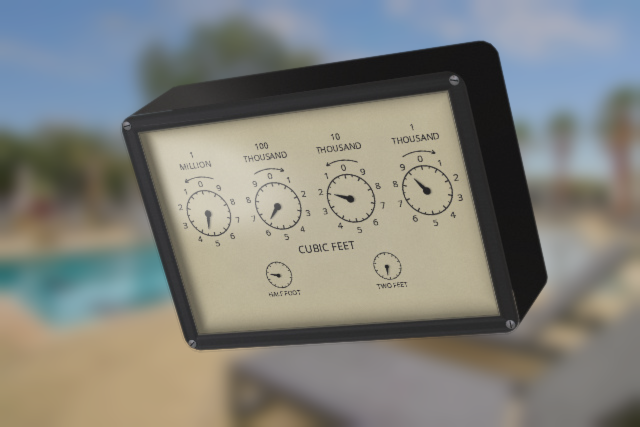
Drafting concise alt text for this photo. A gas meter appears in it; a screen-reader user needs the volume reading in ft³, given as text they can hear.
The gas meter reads 461900 ft³
